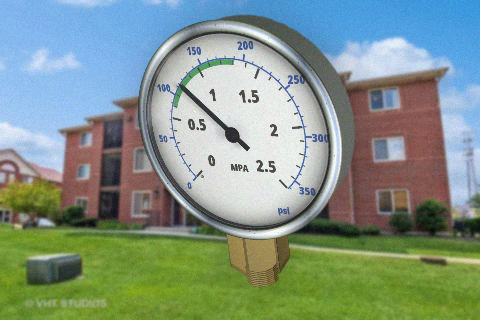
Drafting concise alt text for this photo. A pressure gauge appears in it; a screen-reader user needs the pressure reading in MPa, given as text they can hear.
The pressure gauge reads 0.8 MPa
